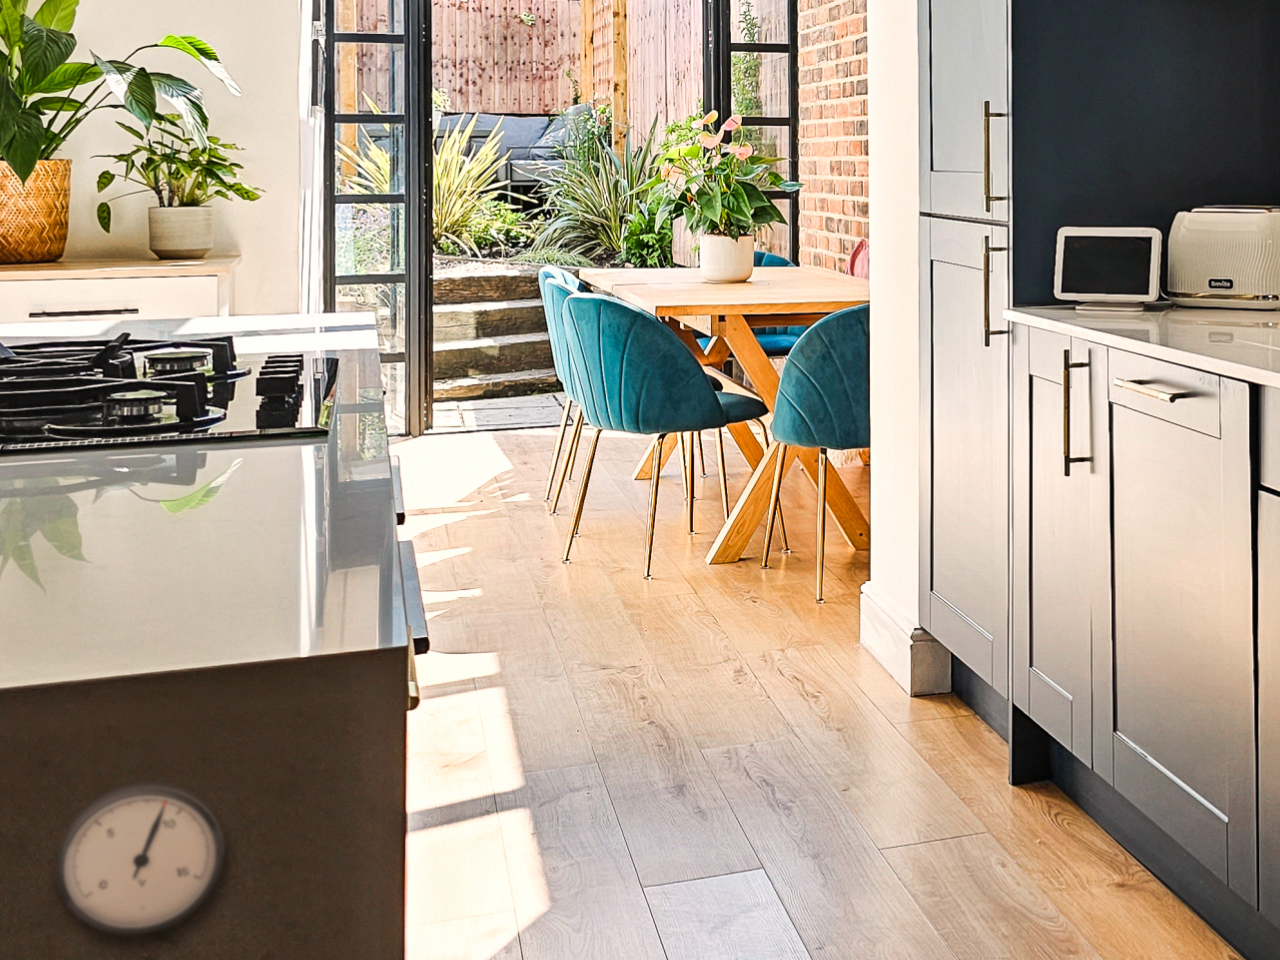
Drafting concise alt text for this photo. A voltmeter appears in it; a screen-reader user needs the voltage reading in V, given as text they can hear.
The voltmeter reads 9 V
